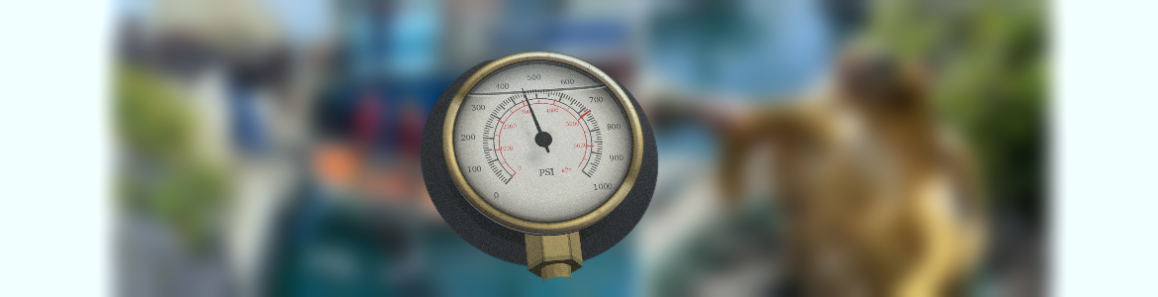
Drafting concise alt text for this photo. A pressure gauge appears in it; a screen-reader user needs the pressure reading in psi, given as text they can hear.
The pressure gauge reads 450 psi
